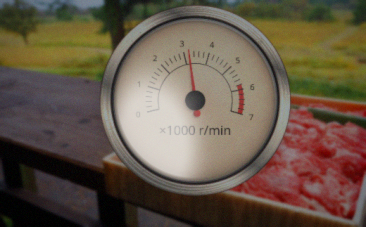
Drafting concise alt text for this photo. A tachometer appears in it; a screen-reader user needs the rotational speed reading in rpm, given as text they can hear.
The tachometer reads 3200 rpm
